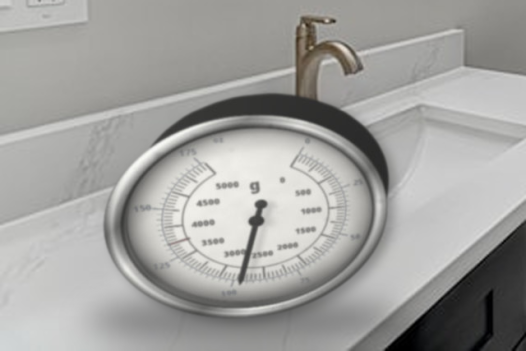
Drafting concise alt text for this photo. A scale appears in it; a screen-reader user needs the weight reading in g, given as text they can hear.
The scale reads 2750 g
